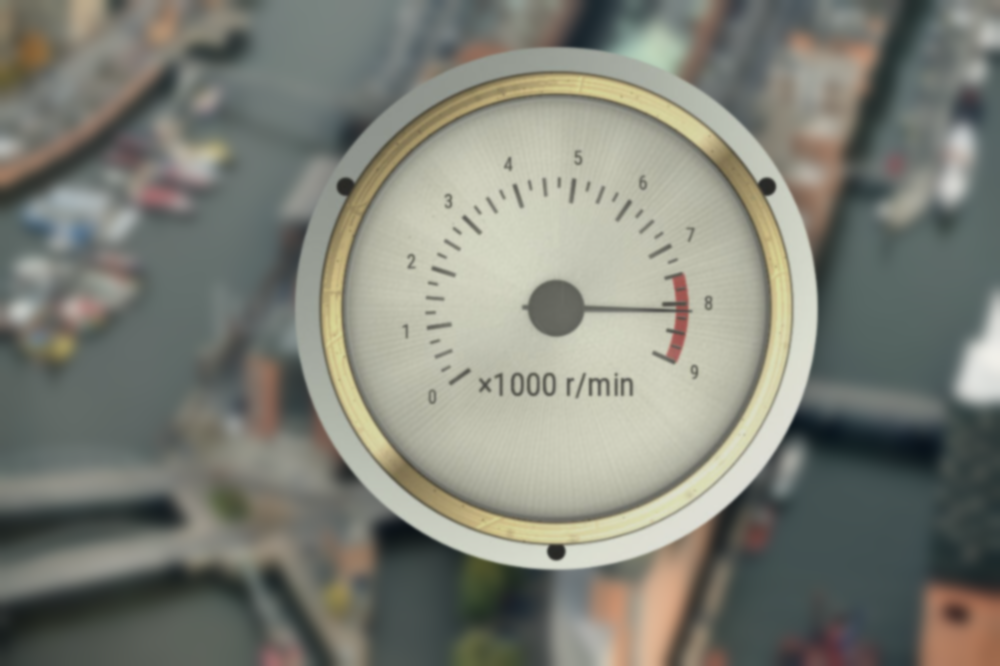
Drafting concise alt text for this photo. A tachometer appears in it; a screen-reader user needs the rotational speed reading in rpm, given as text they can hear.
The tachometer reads 8125 rpm
